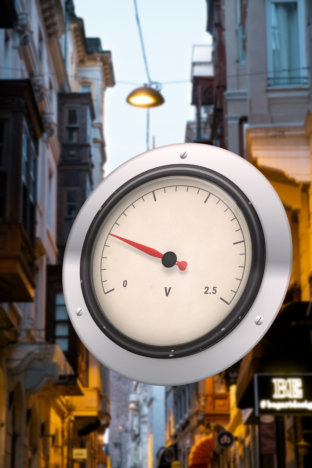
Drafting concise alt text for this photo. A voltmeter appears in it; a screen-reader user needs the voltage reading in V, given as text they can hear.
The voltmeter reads 0.5 V
